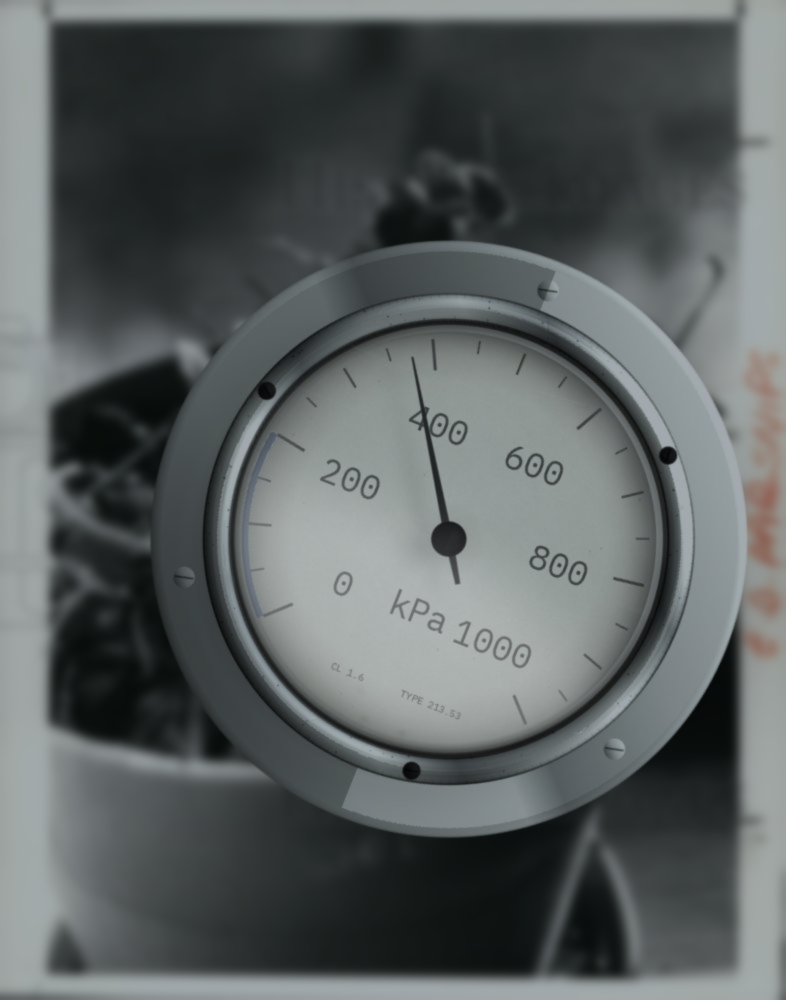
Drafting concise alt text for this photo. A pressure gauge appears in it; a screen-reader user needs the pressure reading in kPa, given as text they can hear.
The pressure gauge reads 375 kPa
